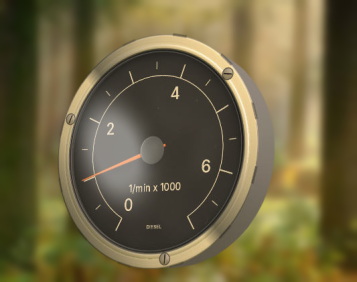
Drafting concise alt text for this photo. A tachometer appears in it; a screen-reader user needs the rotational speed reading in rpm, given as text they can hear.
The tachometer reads 1000 rpm
